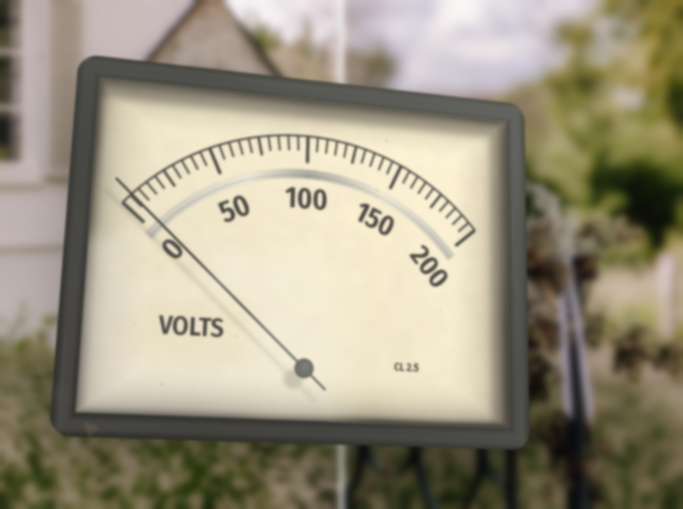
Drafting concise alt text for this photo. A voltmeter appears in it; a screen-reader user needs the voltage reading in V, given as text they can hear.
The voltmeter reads 5 V
